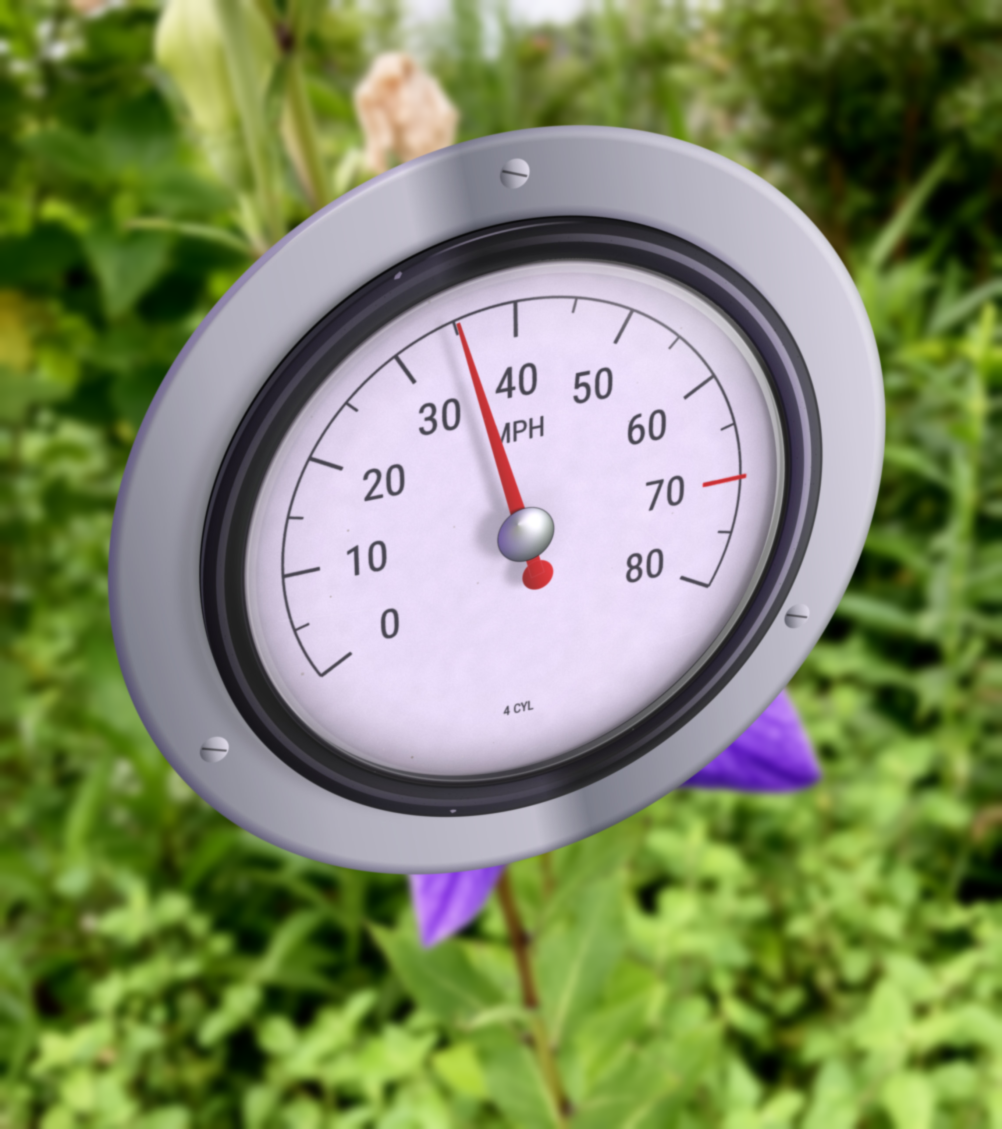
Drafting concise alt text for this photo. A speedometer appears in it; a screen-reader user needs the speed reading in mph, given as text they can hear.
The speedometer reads 35 mph
